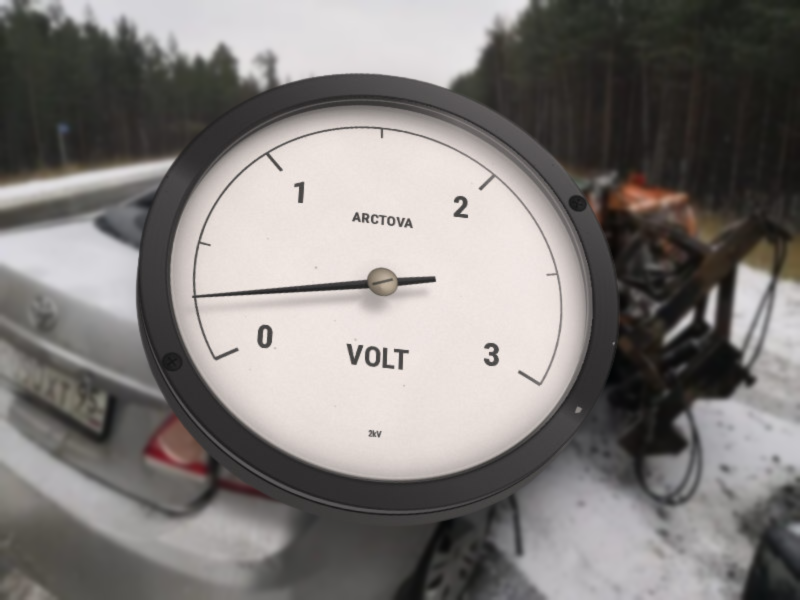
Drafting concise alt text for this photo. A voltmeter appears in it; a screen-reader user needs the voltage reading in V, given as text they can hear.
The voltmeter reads 0.25 V
